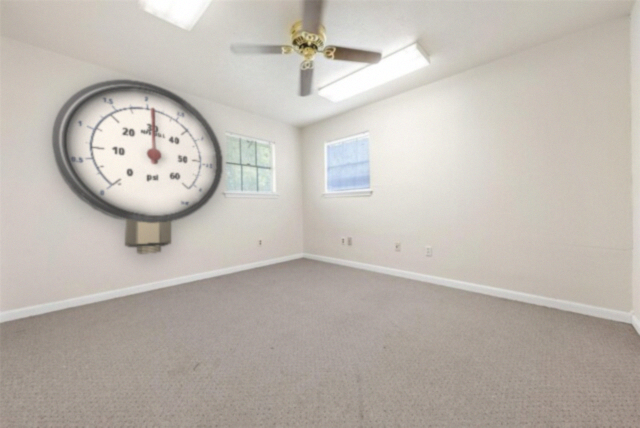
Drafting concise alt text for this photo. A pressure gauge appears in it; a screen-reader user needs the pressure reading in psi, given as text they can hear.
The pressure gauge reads 30 psi
